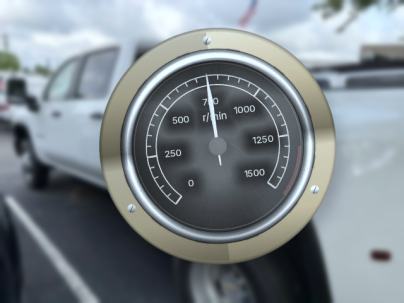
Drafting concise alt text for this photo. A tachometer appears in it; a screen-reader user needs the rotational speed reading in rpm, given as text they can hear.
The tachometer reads 750 rpm
